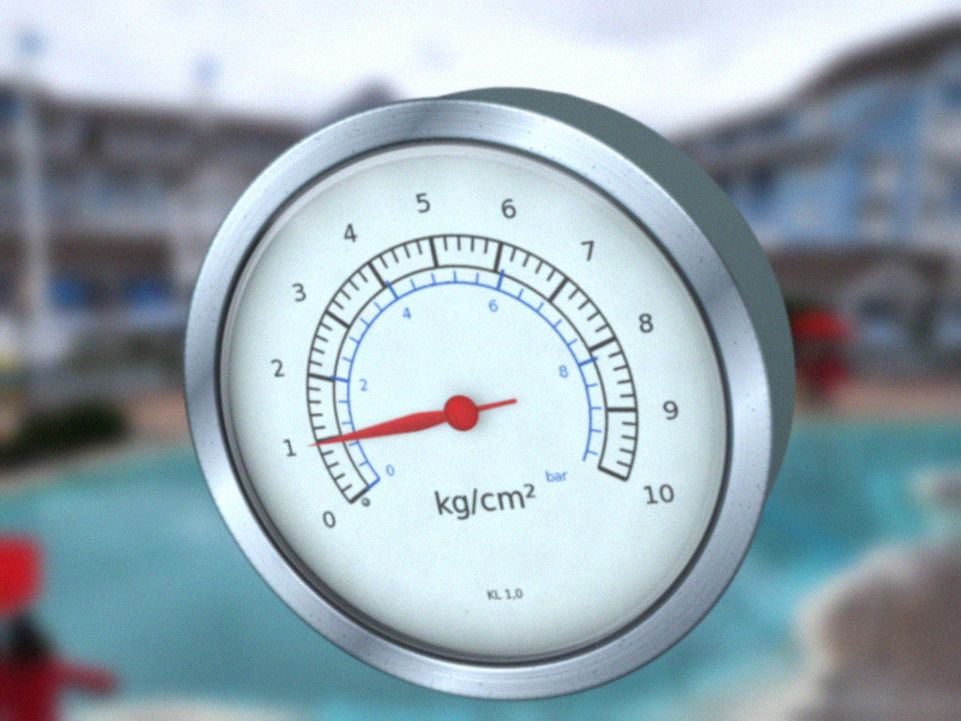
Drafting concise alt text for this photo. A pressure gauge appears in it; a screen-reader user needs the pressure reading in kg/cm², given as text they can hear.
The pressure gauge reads 1 kg/cm²
